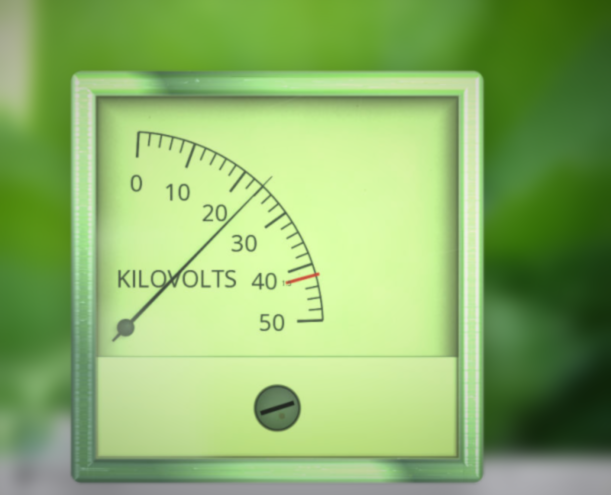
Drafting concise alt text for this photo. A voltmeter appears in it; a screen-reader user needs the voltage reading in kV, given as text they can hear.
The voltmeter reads 24 kV
